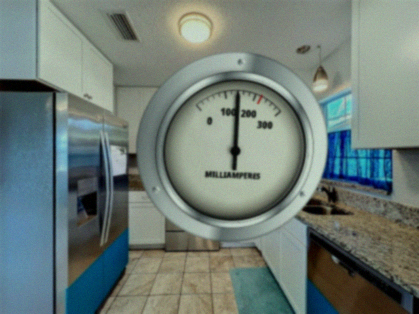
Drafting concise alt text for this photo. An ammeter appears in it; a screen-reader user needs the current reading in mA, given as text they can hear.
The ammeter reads 140 mA
